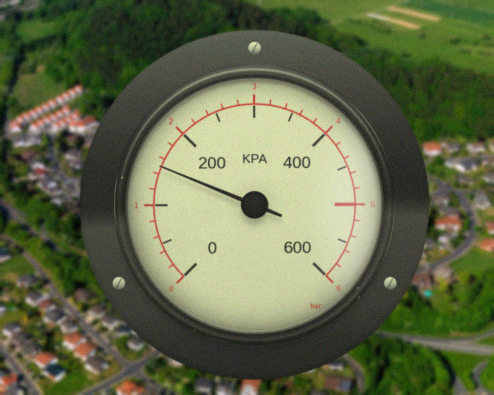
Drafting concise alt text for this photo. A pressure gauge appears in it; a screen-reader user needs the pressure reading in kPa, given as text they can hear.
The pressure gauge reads 150 kPa
